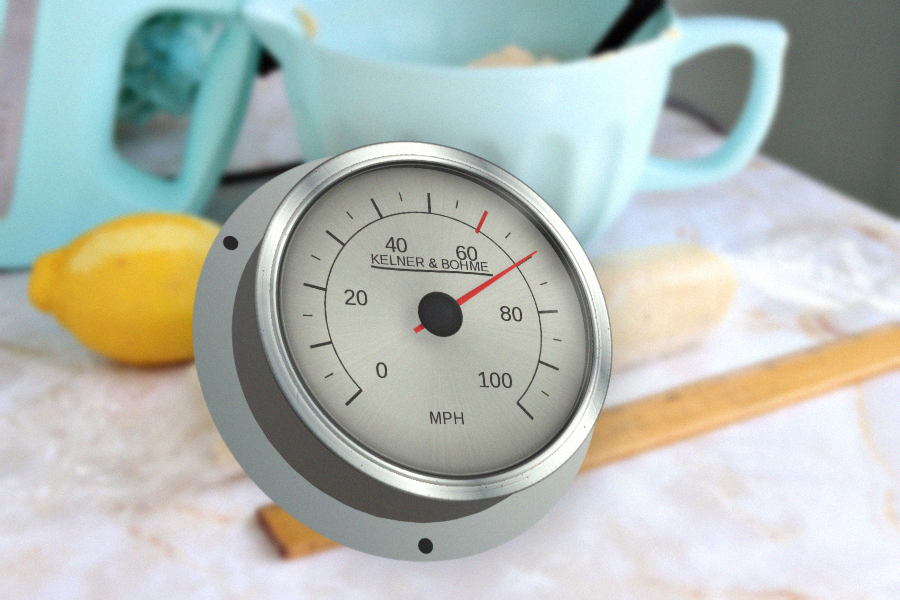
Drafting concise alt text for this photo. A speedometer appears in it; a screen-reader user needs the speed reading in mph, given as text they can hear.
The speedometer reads 70 mph
